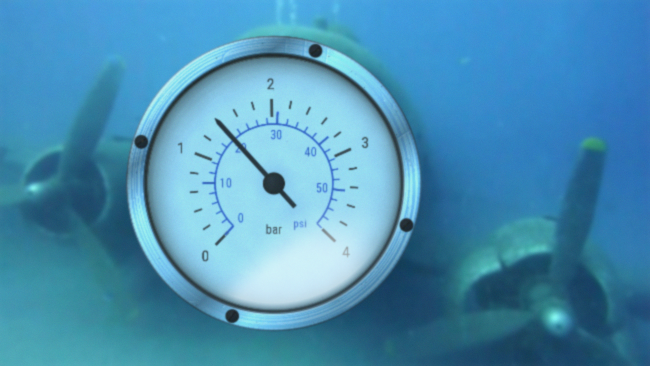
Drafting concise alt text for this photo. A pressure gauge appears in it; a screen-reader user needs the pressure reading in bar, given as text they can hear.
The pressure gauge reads 1.4 bar
